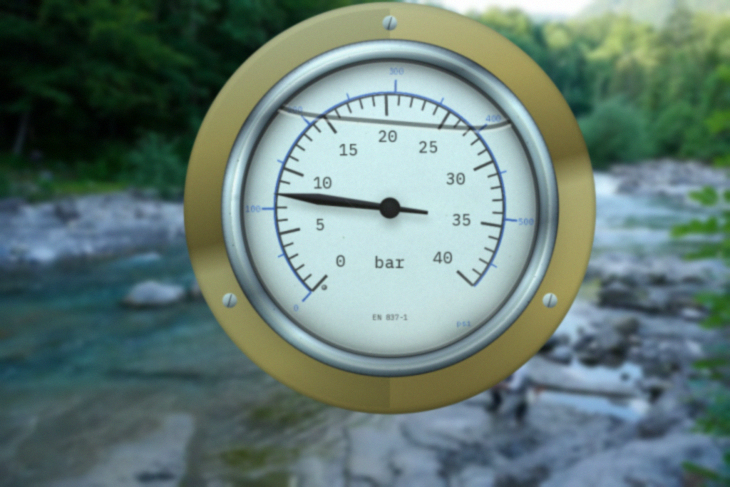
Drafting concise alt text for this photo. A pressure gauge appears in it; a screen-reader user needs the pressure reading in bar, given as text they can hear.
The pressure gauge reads 8 bar
